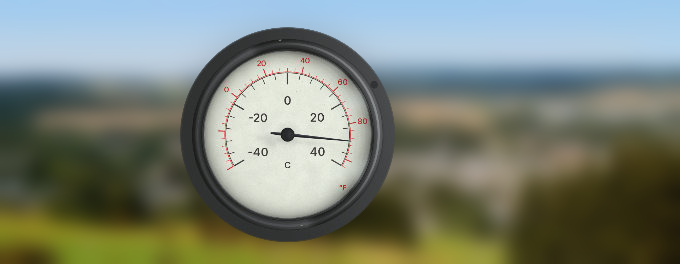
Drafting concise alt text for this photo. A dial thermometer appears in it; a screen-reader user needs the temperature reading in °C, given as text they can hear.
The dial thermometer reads 32 °C
